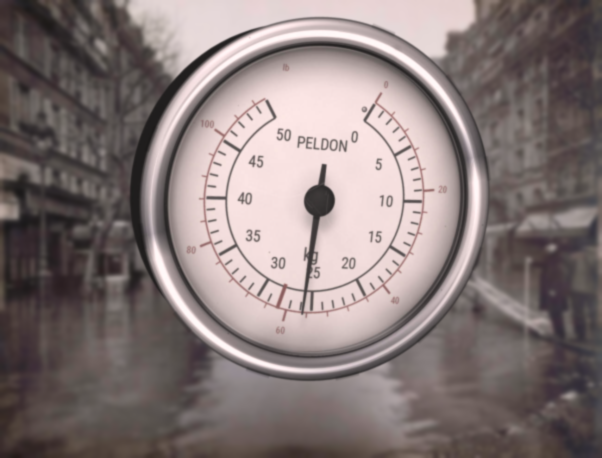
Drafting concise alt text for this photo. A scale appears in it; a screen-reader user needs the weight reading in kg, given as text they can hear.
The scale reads 26 kg
